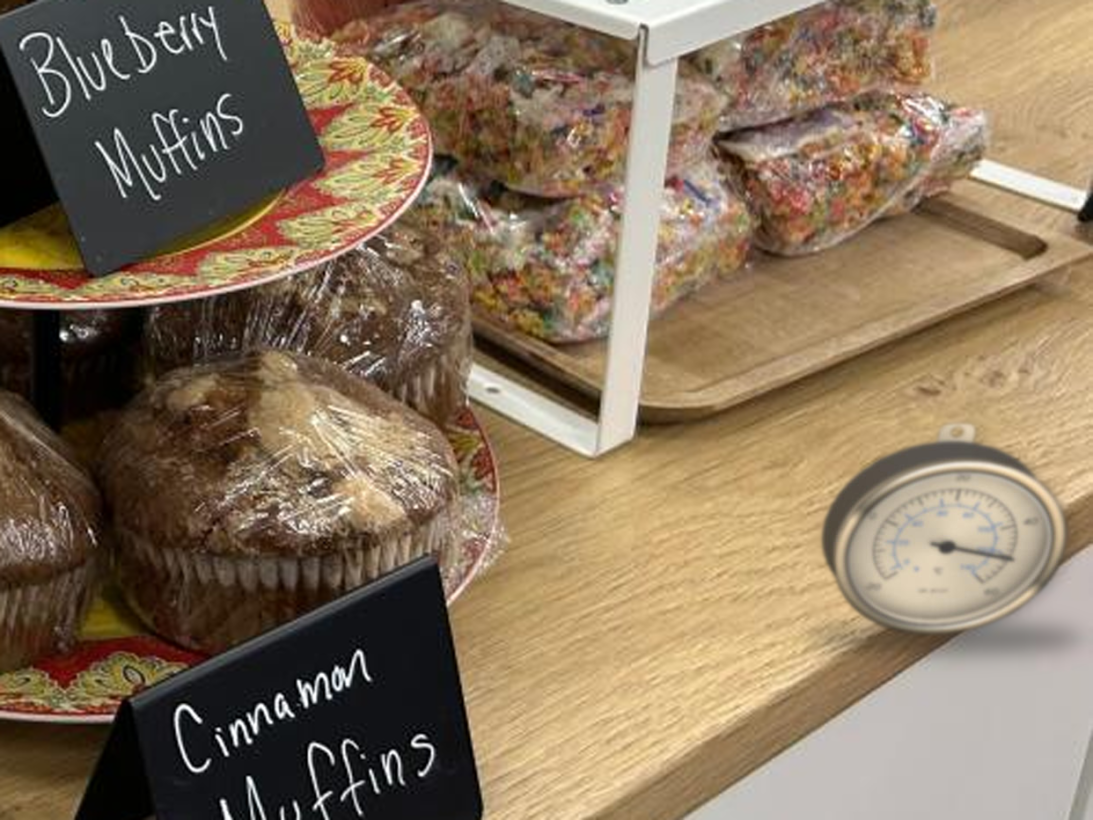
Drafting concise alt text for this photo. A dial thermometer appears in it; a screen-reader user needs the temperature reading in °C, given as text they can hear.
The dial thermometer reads 50 °C
